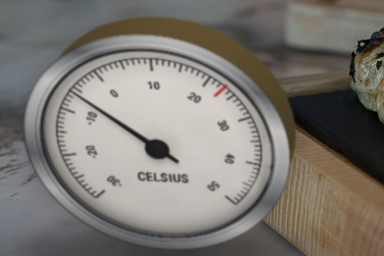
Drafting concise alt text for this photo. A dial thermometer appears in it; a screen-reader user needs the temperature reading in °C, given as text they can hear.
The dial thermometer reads -5 °C
